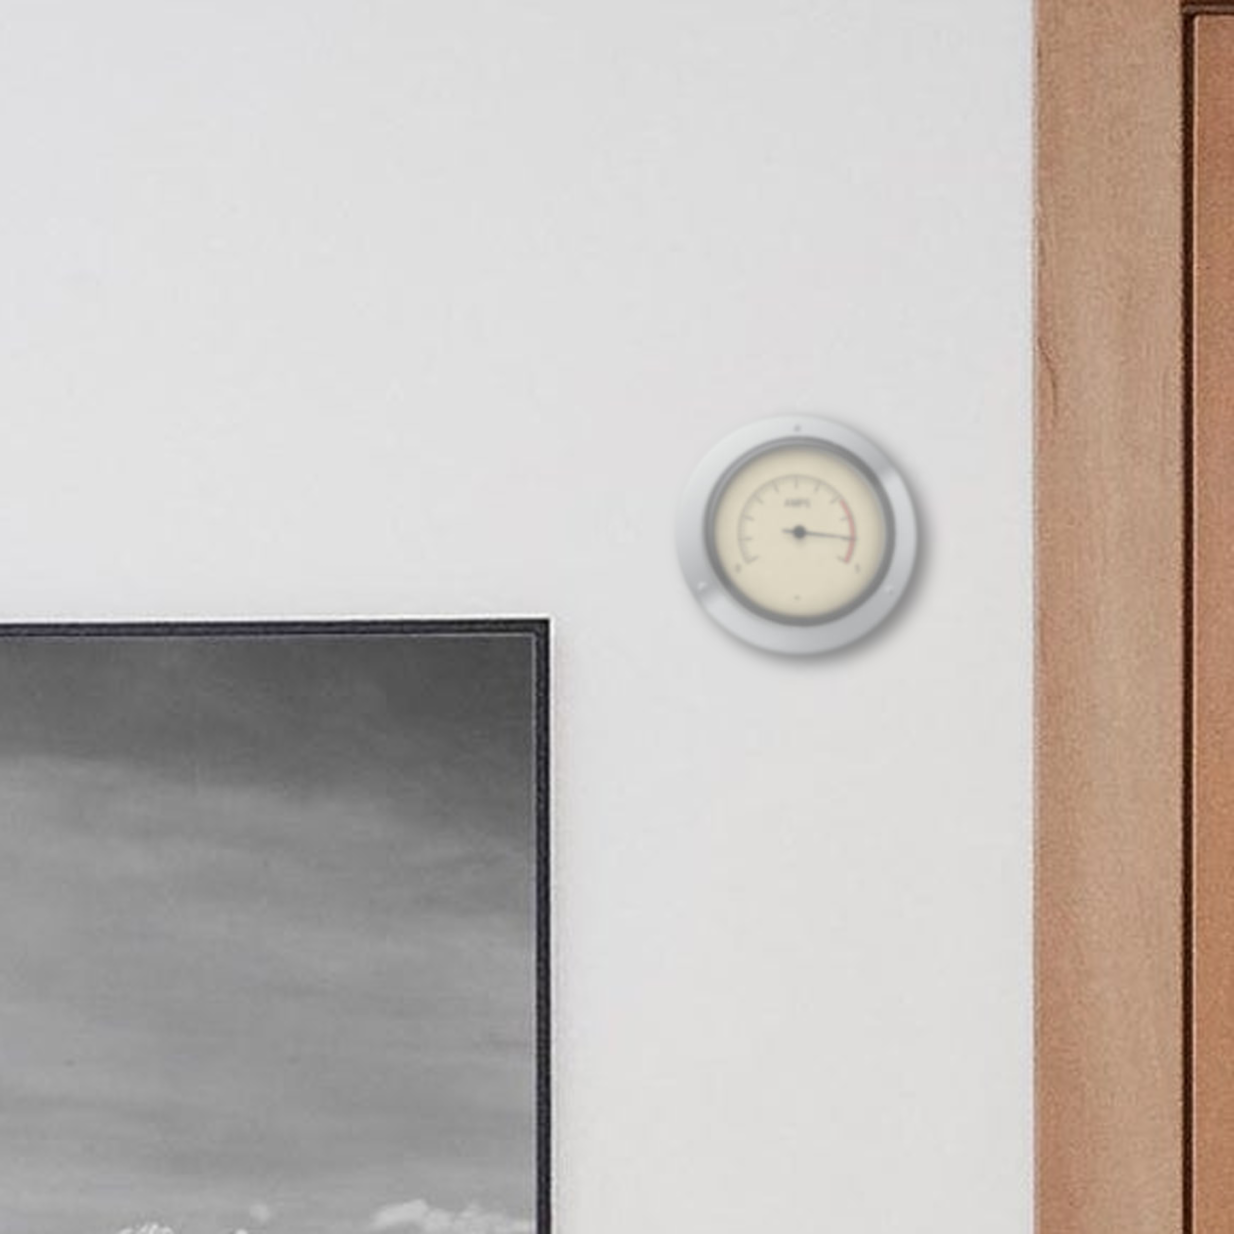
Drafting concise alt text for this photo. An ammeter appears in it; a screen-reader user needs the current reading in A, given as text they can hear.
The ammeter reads 4.5 A
